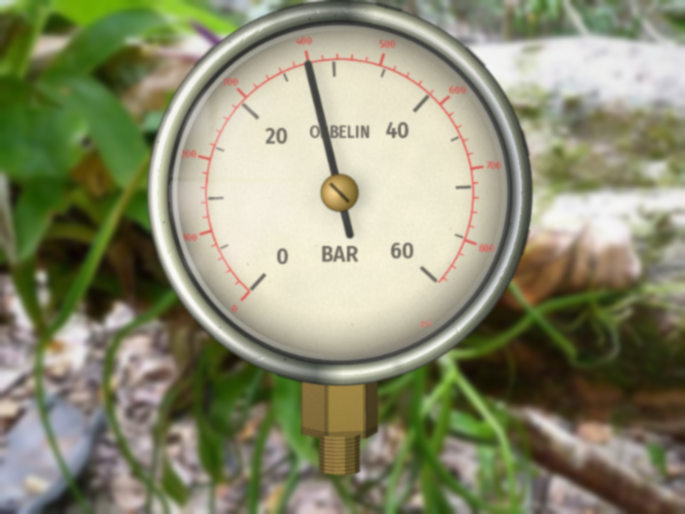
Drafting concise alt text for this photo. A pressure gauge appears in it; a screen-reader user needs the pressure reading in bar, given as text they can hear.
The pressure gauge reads 27.5 bar
